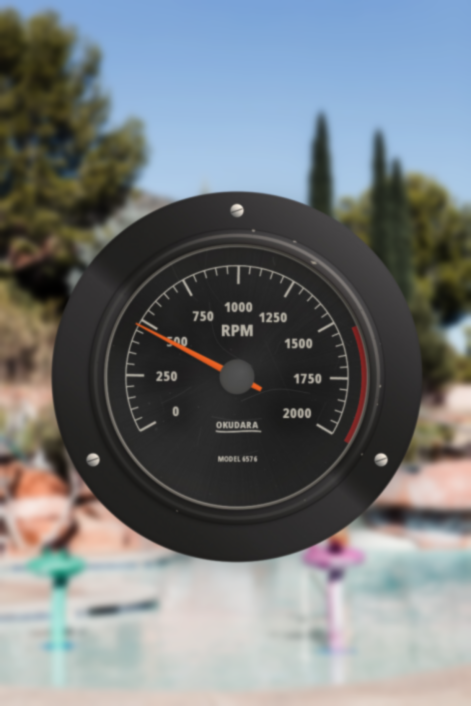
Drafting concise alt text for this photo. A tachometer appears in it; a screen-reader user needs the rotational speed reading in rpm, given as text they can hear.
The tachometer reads 475 rpm
